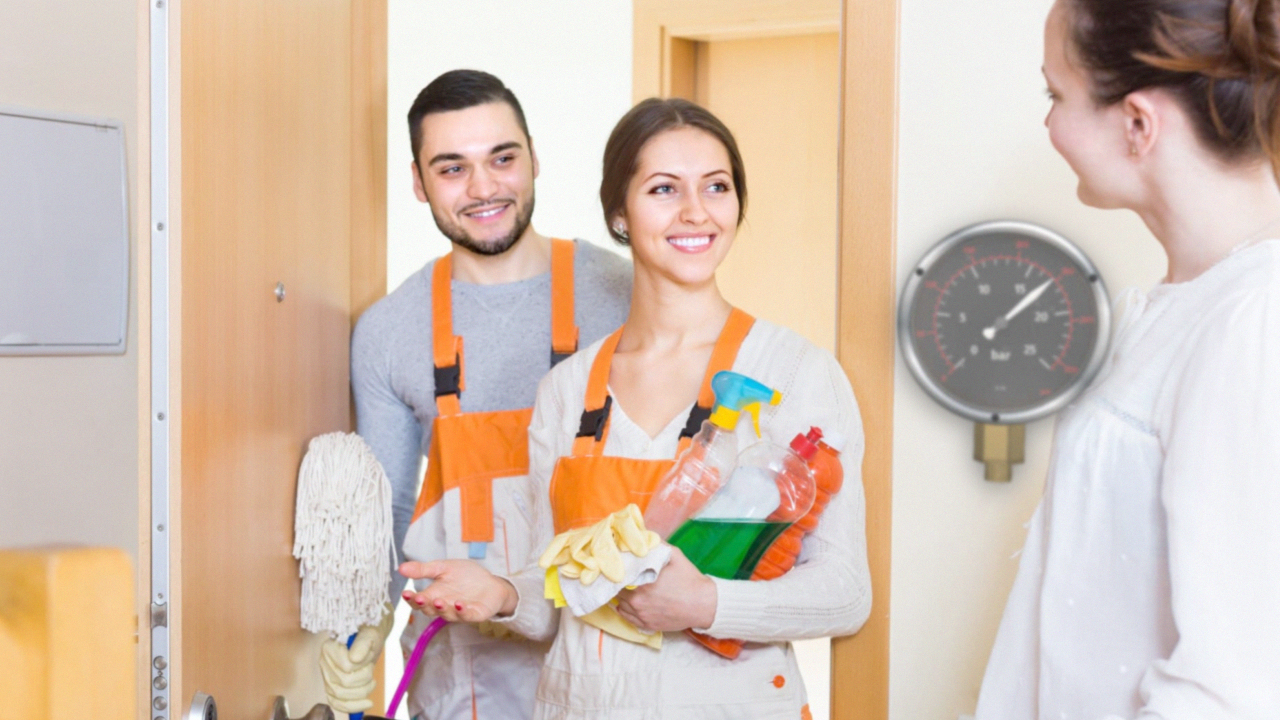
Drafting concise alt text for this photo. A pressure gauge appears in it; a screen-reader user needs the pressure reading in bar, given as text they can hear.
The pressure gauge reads 17 bar
